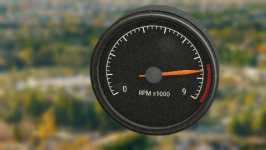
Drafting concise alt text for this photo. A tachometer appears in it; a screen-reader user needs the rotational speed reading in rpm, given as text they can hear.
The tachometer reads 7600 rpm
